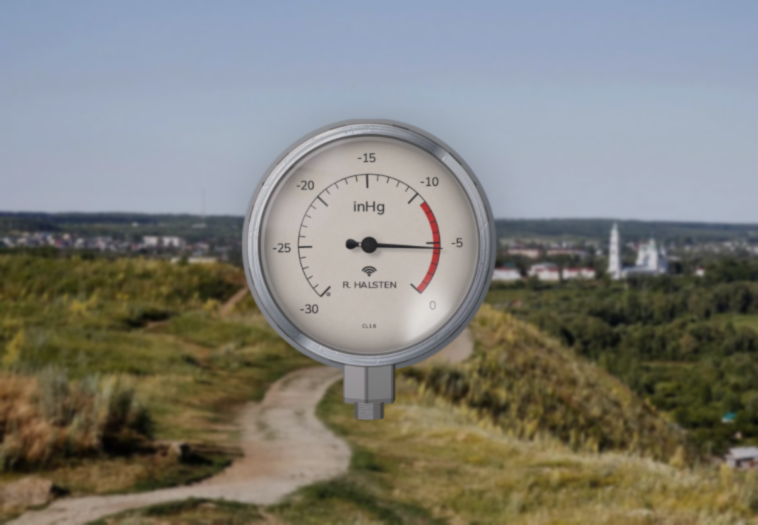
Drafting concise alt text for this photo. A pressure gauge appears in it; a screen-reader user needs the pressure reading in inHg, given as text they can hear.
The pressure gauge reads -4.5 inHg
